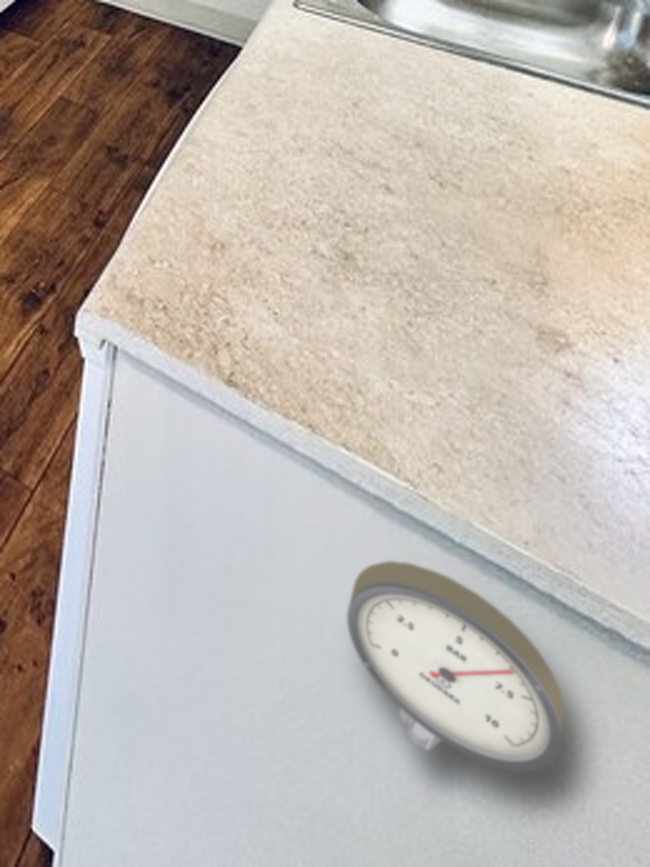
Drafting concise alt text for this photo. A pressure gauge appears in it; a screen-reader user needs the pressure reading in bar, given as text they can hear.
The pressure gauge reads 6.5 bar
